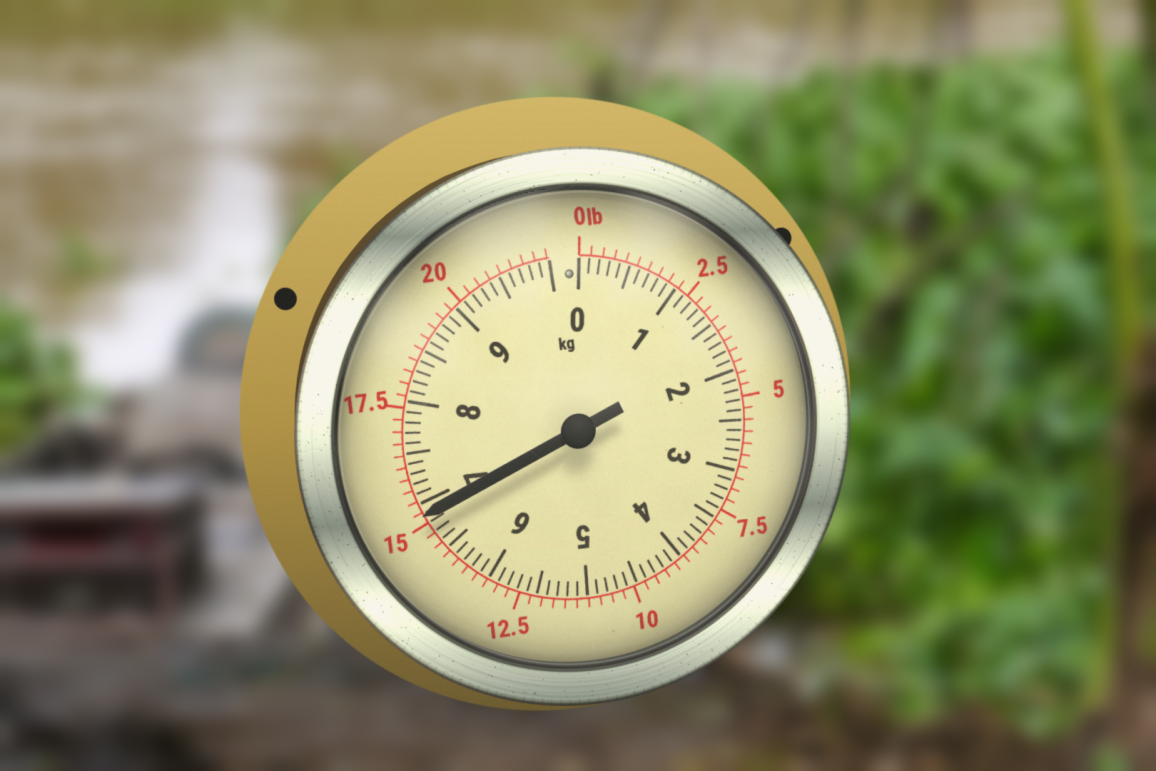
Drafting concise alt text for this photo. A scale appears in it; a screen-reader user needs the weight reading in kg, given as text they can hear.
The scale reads 6.9 kg
